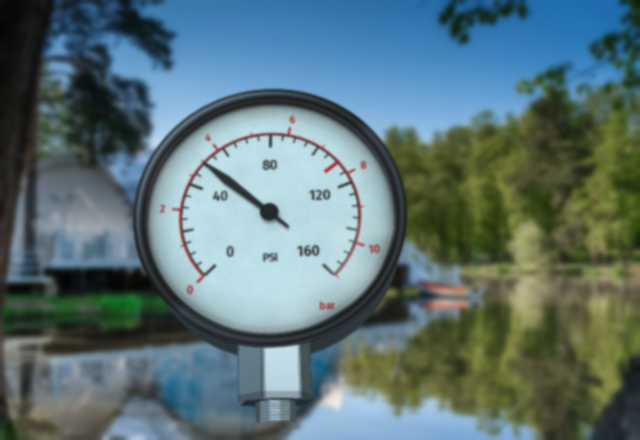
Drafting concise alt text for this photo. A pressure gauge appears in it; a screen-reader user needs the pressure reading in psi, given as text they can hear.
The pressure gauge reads 50 psi
